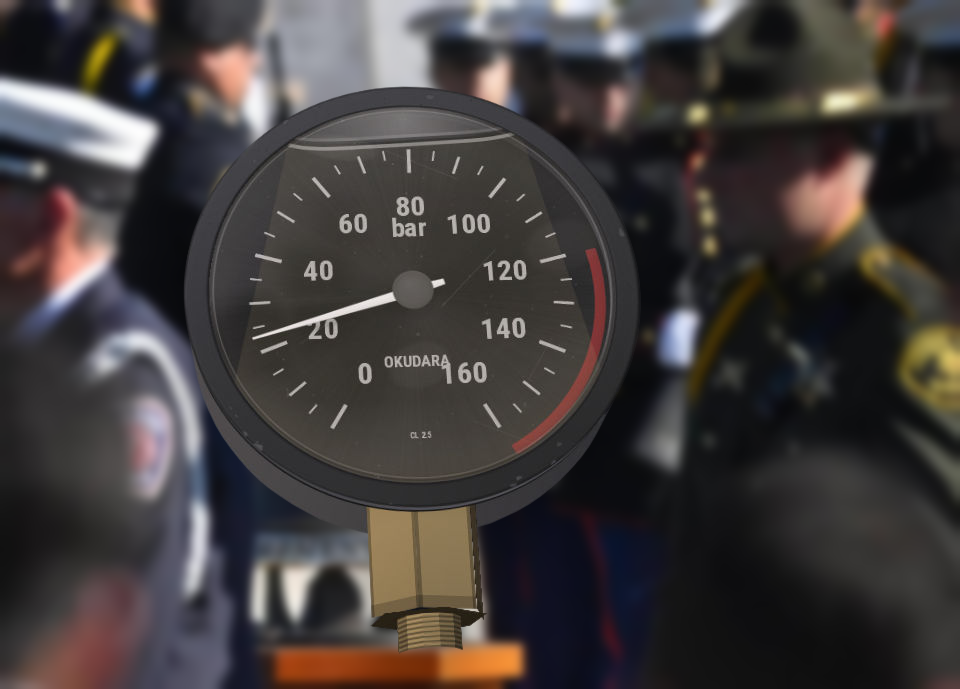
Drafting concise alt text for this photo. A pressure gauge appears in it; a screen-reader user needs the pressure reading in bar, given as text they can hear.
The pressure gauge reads 22.5 bar
